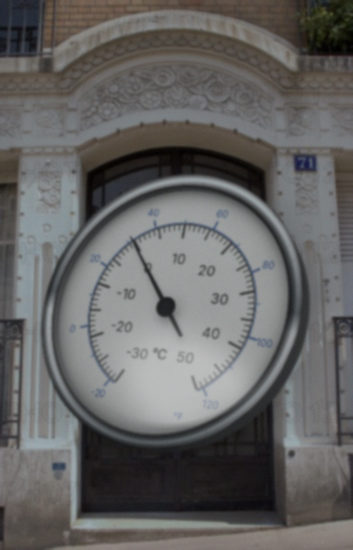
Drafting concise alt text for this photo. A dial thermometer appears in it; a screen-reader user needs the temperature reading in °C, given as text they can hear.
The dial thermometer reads 0 °C
